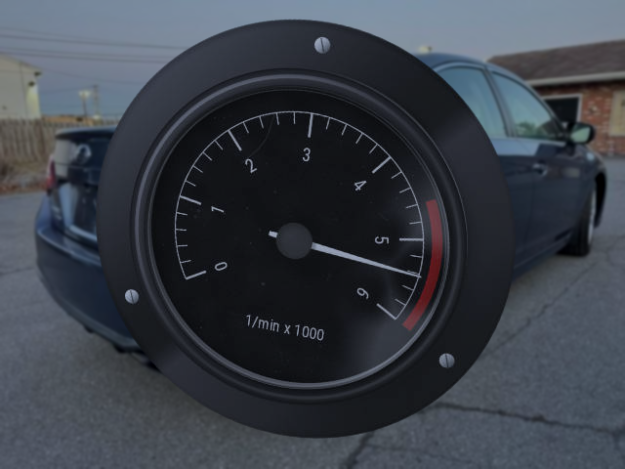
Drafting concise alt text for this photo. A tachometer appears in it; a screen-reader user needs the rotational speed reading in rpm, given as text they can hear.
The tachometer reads 5400 rpm
